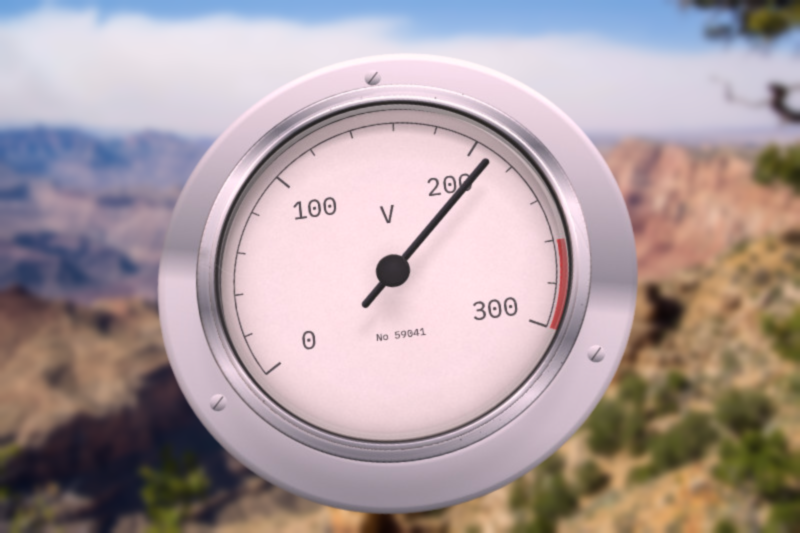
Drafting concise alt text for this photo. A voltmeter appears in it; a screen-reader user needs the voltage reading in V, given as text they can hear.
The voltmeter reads 210 V
